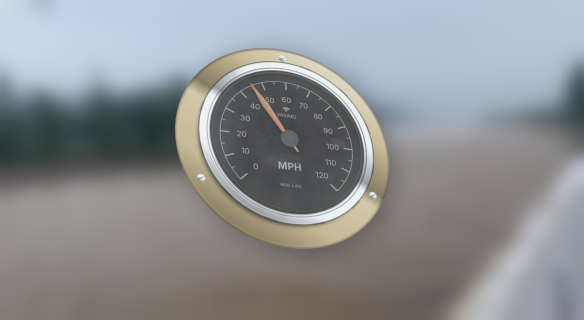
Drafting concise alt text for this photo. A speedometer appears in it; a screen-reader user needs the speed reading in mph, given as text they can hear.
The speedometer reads 45 mph
